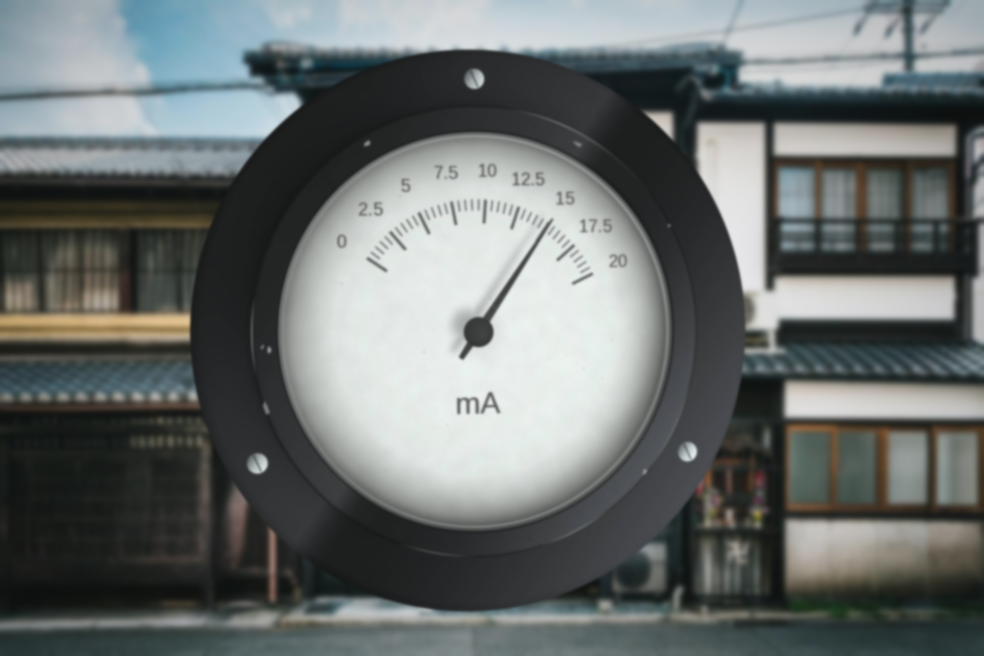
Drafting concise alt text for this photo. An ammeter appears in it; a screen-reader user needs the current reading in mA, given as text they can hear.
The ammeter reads 15 mA
